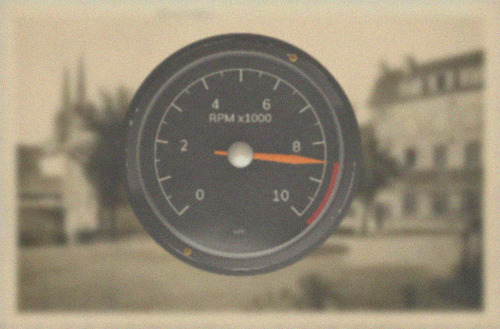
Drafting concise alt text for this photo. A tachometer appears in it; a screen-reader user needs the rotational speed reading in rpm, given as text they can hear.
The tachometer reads 8500 rpm
